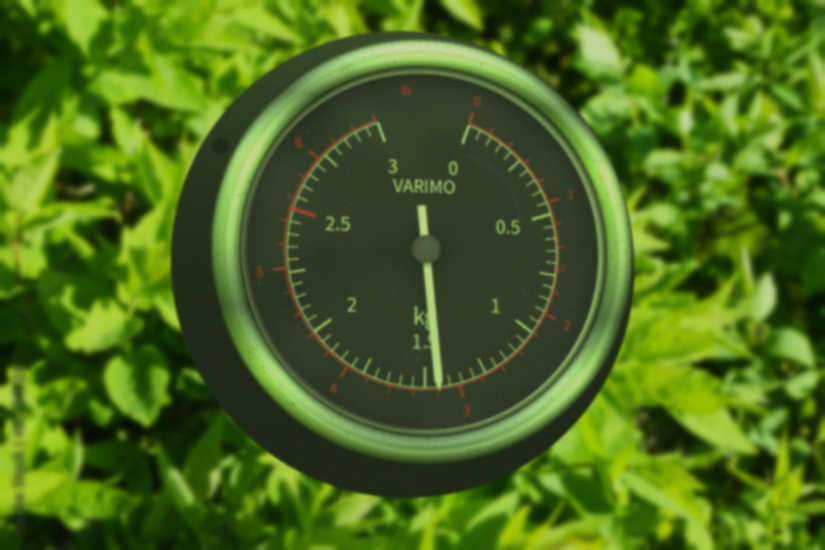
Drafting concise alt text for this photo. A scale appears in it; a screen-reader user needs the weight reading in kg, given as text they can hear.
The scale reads 1.45 kg
